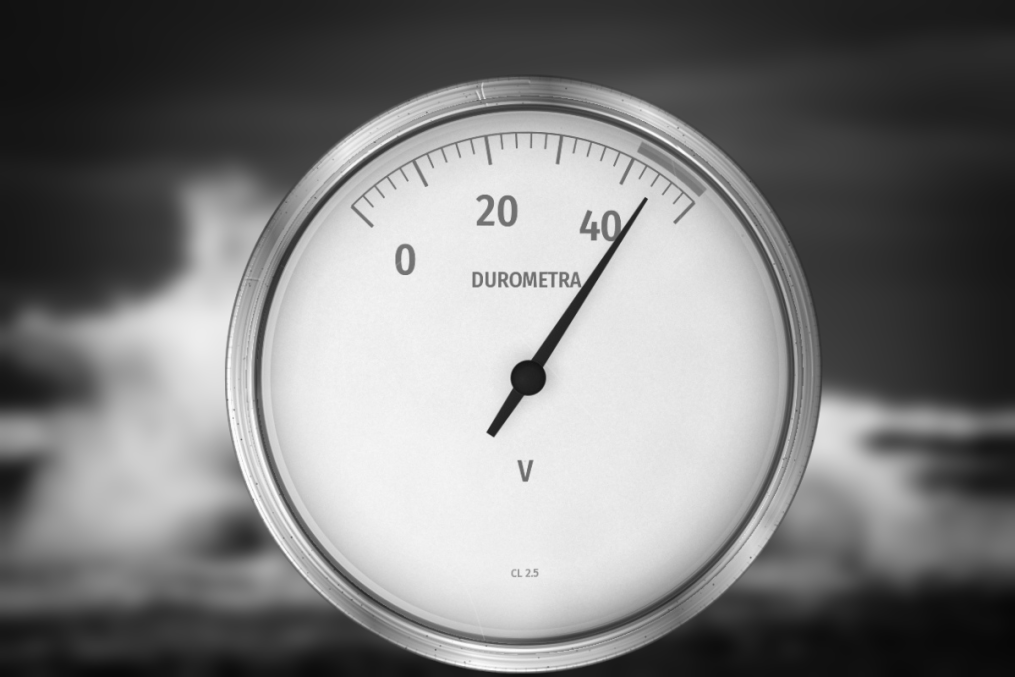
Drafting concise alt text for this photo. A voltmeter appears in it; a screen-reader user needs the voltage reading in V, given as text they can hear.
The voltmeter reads 44 V
